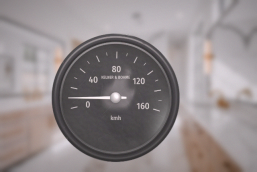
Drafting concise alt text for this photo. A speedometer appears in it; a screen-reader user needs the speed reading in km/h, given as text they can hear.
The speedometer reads 10 km/h
